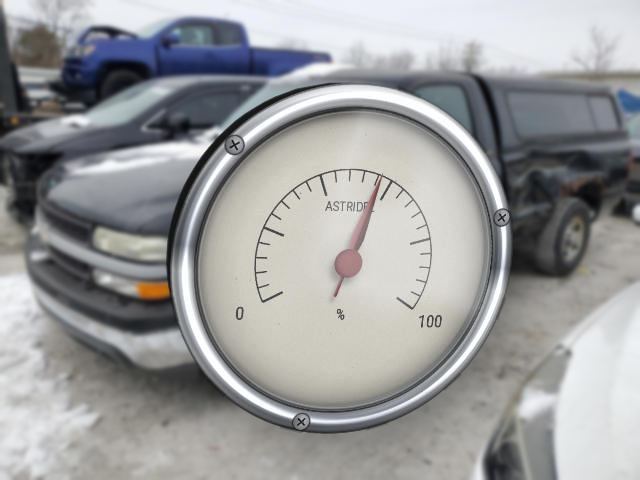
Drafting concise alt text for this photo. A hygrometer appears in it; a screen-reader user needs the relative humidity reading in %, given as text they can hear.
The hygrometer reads 56 %
